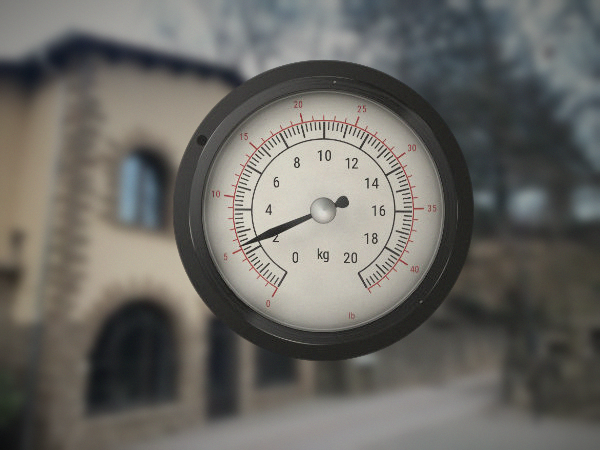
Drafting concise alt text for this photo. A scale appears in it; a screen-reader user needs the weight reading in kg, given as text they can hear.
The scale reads 2.4 kg
